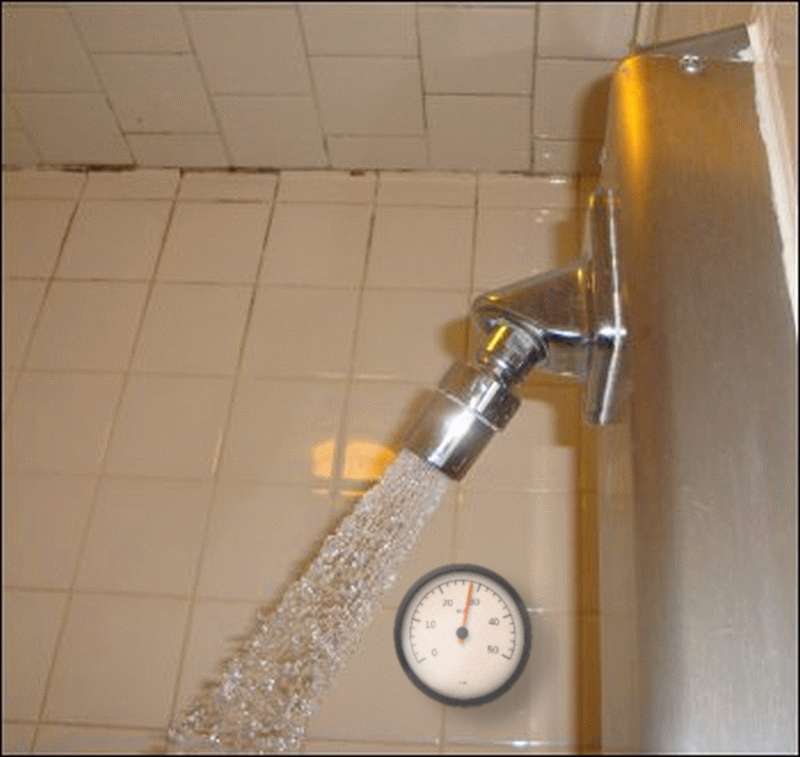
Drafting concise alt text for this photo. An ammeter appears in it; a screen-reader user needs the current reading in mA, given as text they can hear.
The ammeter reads 28 mA
